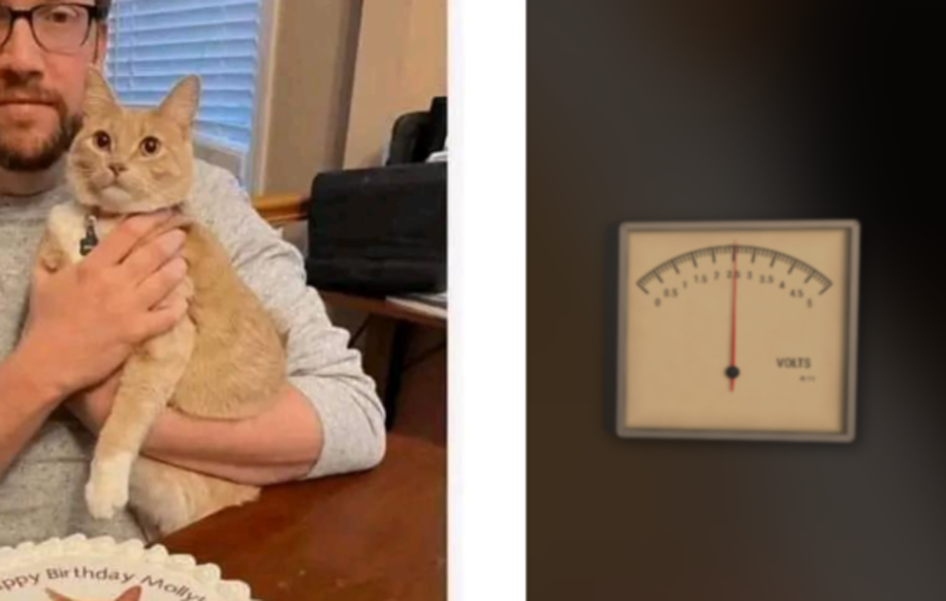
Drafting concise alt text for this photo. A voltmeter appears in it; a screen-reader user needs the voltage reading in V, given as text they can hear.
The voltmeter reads 2.5 V
